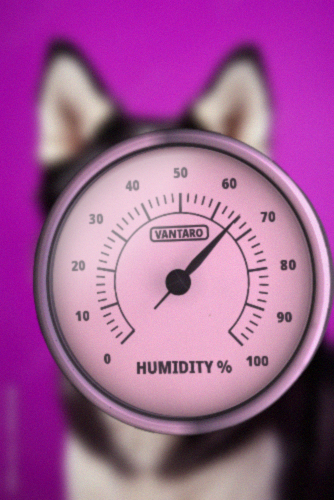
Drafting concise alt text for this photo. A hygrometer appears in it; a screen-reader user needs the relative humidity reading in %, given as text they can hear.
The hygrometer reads 66 %
